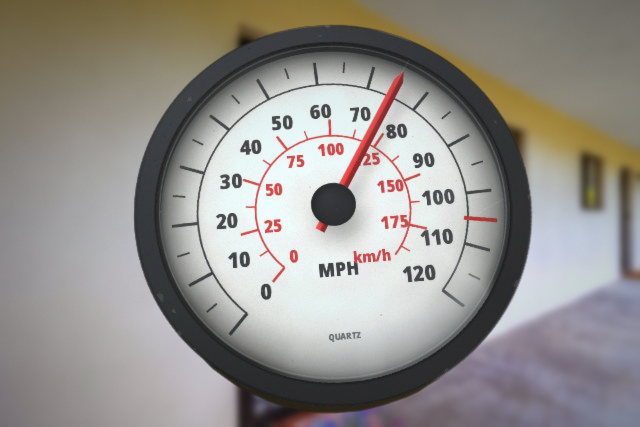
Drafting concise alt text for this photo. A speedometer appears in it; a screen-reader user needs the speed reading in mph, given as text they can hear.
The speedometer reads 75 mph
